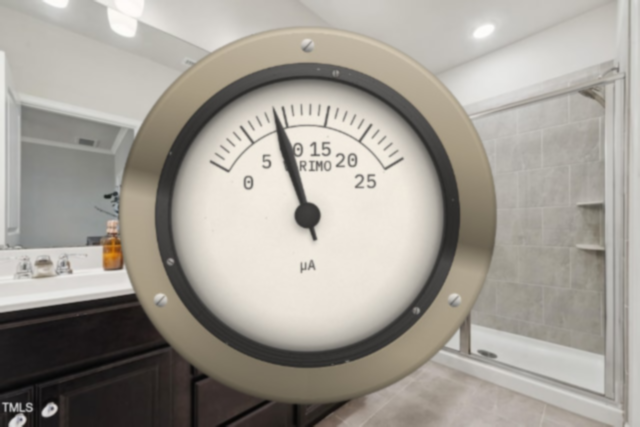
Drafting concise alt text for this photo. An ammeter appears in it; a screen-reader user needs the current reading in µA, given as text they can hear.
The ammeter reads 9 µA
